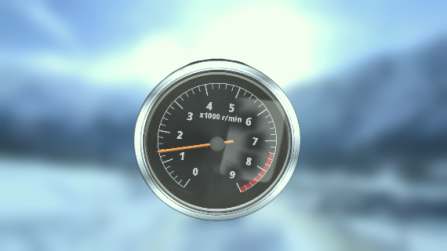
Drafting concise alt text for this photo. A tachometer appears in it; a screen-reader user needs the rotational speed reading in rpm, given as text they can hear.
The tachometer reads 1400 rpm
